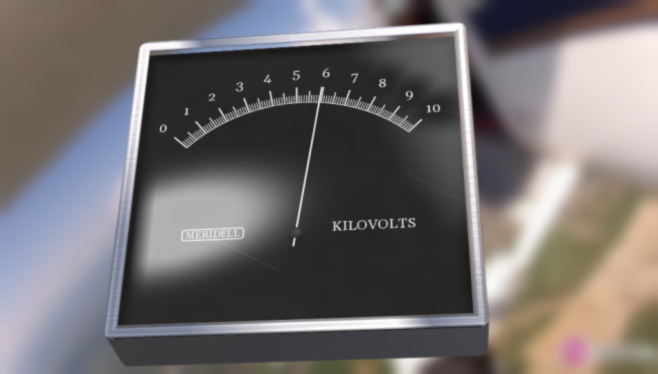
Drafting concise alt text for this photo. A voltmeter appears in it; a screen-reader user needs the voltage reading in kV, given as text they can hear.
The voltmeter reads 6 kV
